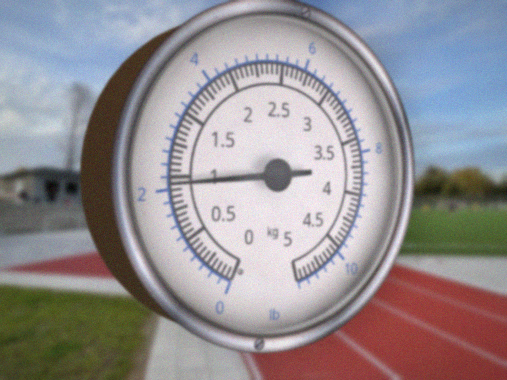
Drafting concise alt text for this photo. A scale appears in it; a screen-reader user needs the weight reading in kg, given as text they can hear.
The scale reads 0.95 kg
